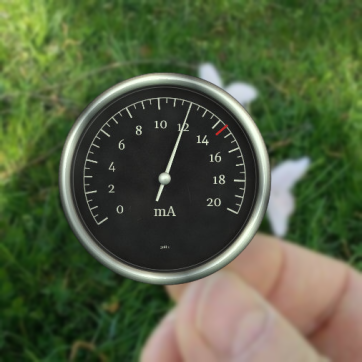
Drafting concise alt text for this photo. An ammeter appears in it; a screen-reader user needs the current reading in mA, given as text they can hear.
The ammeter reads 12 mA
